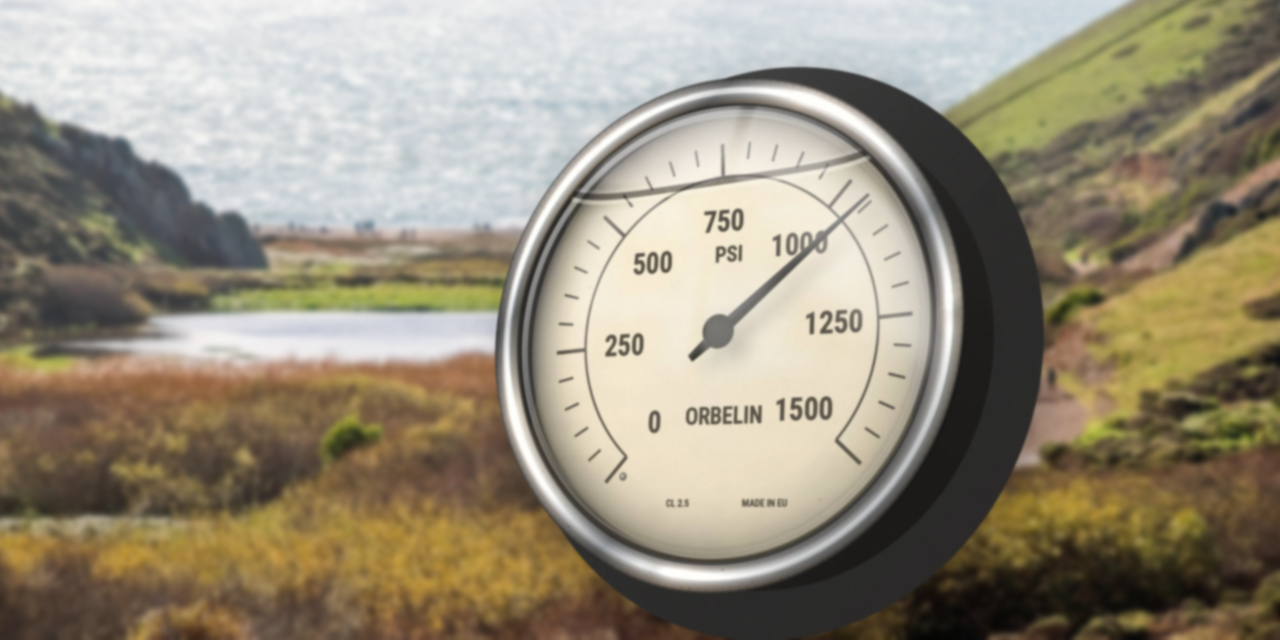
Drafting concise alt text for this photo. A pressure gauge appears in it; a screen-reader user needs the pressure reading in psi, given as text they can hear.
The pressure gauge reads 1050 psi
